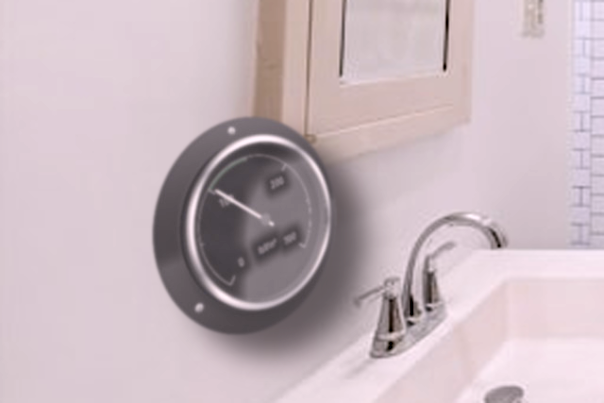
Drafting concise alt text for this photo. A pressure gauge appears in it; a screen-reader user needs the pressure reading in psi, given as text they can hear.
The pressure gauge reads 100 psi
